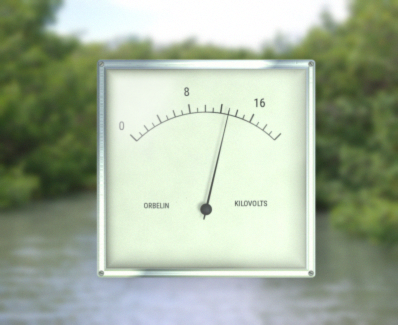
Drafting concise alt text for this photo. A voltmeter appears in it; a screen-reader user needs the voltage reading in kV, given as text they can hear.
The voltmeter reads 13 kV
